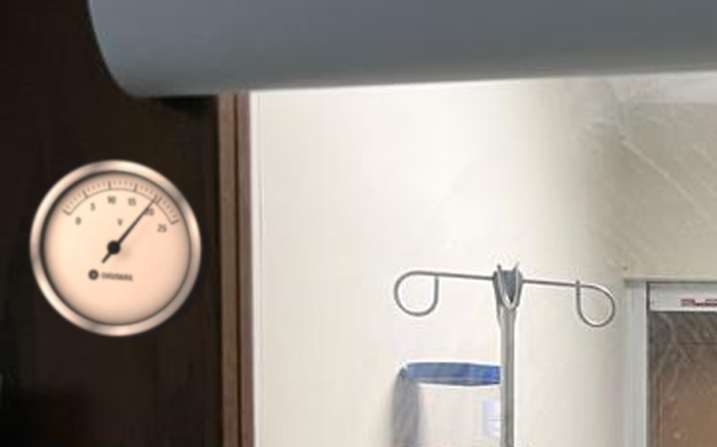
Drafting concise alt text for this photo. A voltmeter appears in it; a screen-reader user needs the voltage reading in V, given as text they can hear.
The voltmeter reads 20 V
